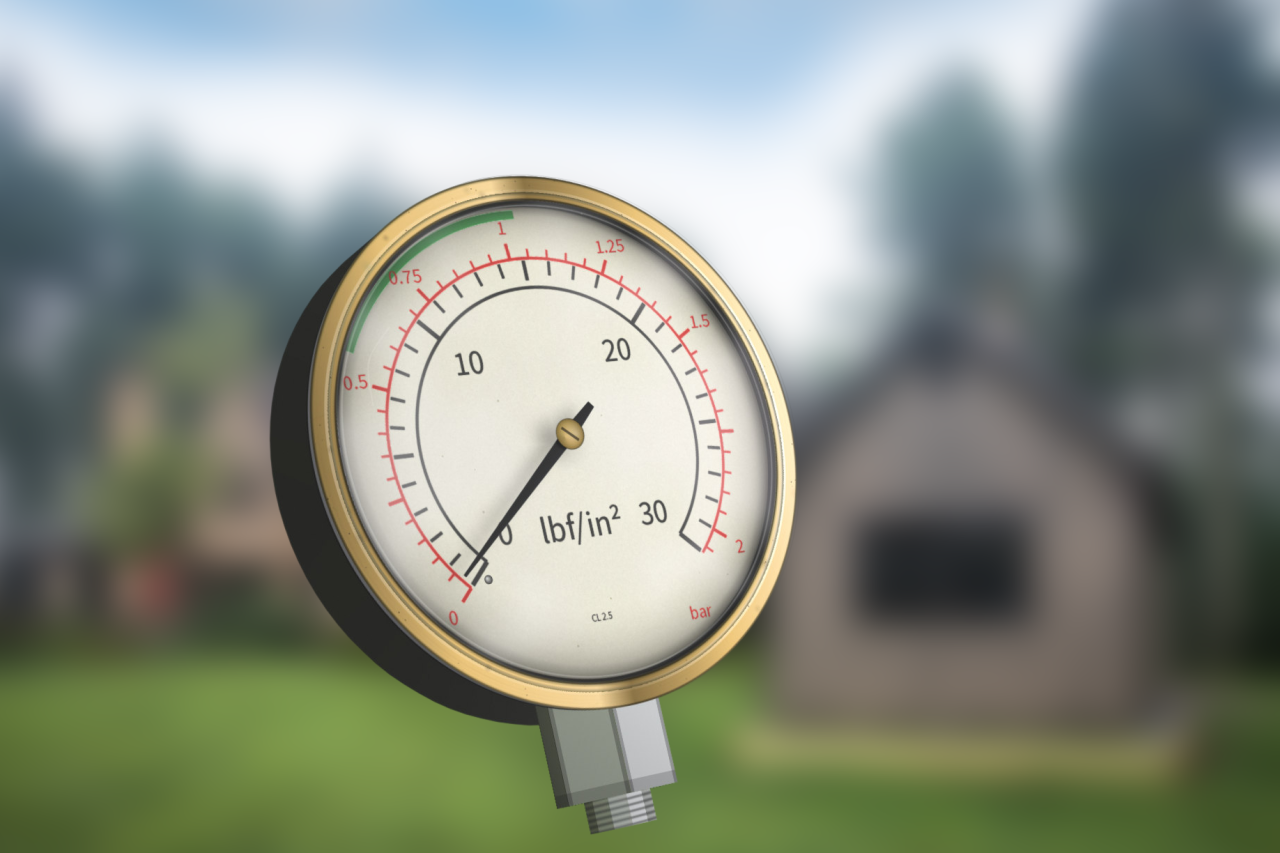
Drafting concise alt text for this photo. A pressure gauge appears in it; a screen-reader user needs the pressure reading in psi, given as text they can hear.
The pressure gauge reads 0.5 psi
